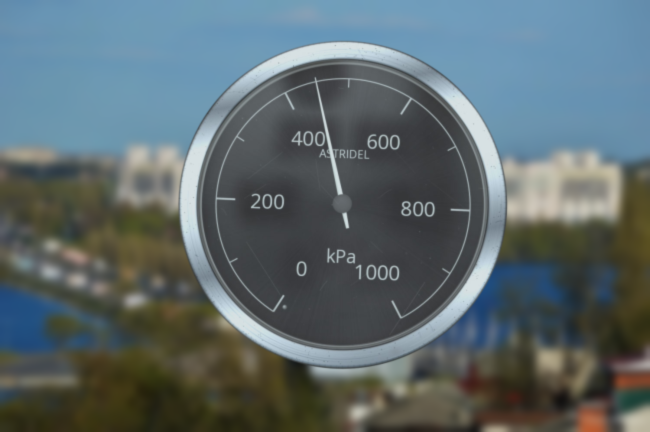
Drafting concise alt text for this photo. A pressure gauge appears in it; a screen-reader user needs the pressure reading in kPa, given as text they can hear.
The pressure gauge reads 450 kPa
